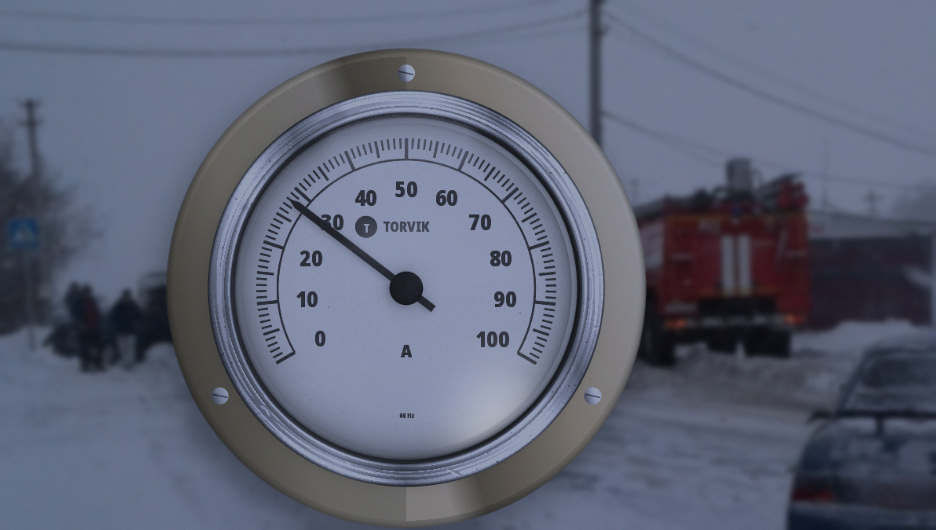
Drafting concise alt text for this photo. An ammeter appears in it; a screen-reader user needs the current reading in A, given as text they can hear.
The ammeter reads 28 A
